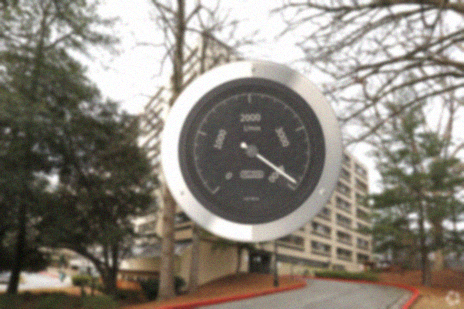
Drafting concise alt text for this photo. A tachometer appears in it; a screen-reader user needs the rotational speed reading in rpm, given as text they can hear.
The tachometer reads 3900 rpm
